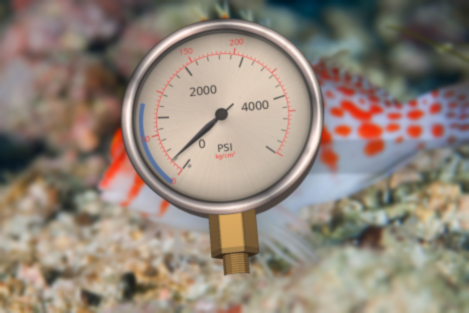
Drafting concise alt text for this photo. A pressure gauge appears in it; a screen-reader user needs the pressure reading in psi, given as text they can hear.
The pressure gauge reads 200 psi
